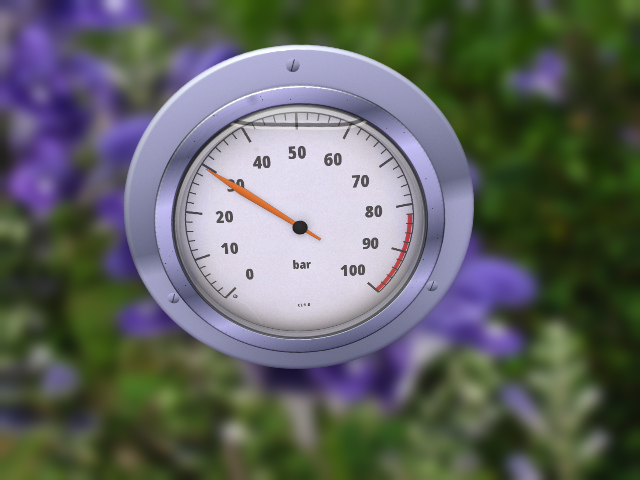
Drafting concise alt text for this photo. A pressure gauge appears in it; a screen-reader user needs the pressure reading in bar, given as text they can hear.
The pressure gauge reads 30 bar
